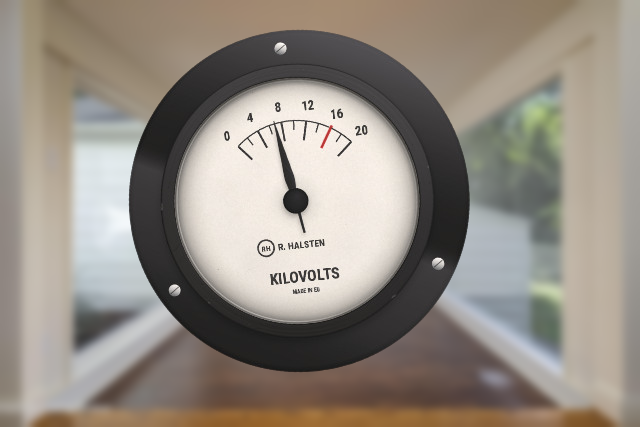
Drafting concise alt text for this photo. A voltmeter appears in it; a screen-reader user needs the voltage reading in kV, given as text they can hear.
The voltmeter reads 7 kV
